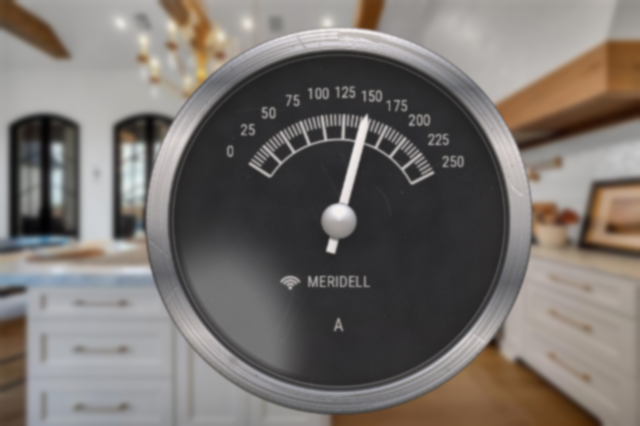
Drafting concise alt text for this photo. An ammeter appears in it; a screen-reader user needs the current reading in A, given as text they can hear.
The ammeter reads 150 A
